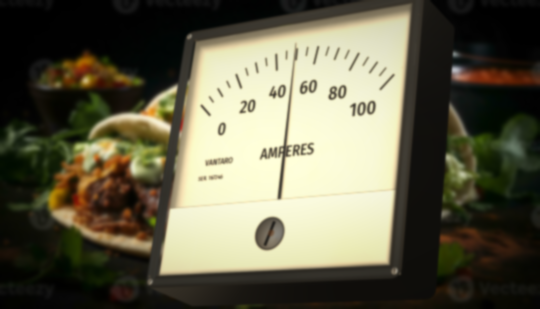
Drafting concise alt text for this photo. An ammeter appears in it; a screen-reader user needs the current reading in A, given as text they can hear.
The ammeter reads 50 A
